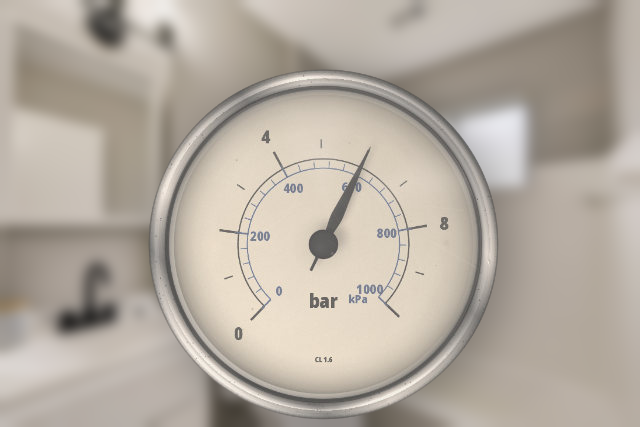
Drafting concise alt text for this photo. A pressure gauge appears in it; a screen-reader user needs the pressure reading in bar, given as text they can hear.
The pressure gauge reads 6 bar
